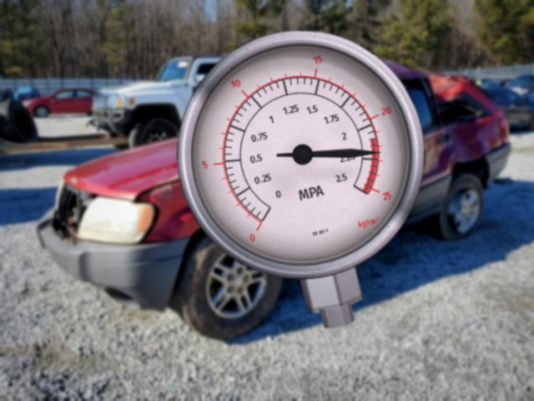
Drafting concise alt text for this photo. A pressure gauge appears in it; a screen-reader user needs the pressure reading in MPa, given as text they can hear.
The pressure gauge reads 2.2 MPa
